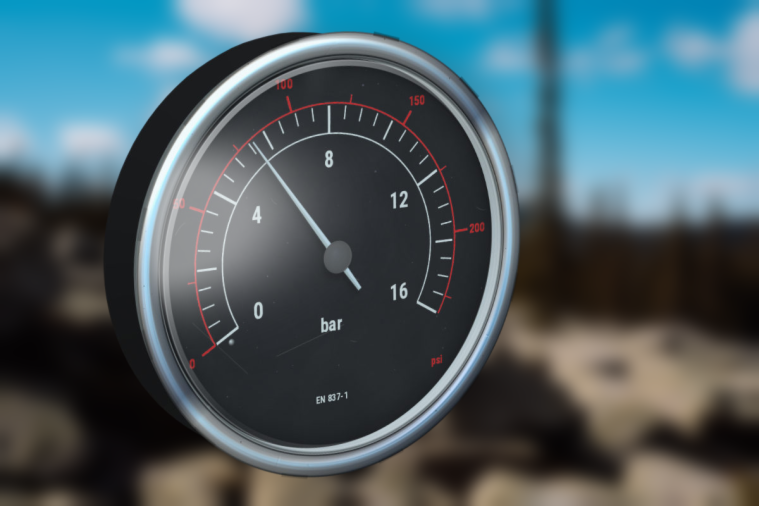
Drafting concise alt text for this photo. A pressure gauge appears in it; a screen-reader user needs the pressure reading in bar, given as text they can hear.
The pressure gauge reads 5.5 bar
